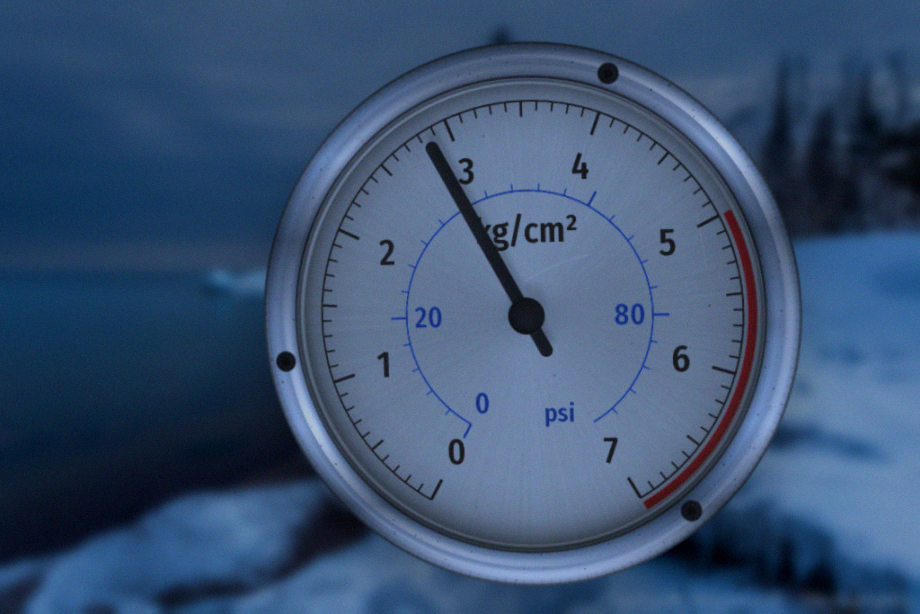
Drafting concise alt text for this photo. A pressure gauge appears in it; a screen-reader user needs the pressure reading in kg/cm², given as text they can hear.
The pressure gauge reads 2.85 kg/cm²
